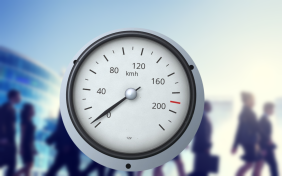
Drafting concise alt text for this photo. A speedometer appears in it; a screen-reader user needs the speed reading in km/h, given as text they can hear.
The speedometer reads 5 km/h
